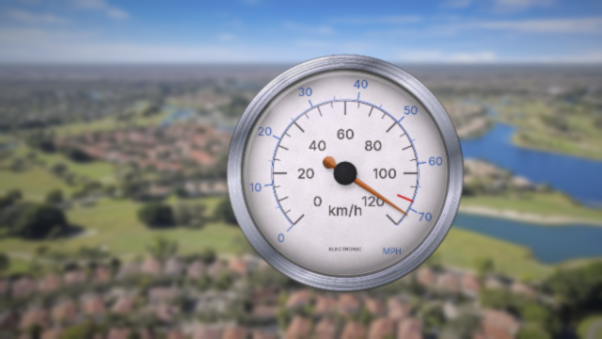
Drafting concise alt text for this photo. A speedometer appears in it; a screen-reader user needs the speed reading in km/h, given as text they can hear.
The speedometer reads 115 km/h
